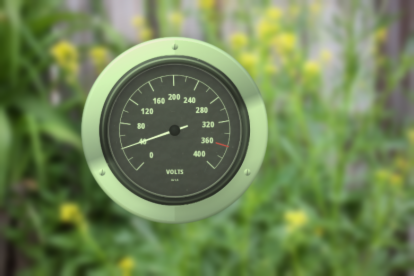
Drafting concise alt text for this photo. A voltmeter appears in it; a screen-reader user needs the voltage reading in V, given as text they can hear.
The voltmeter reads 40 V
